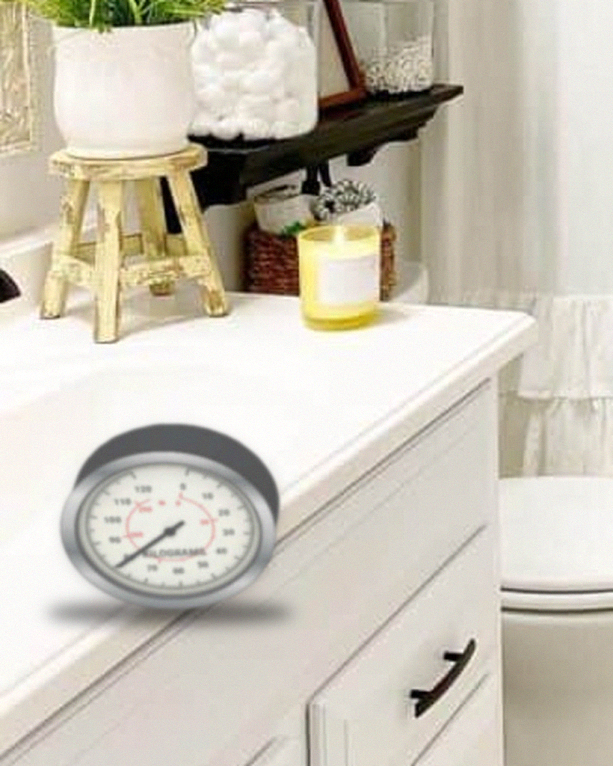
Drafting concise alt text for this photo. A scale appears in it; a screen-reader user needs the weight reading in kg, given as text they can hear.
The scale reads 80 kg
